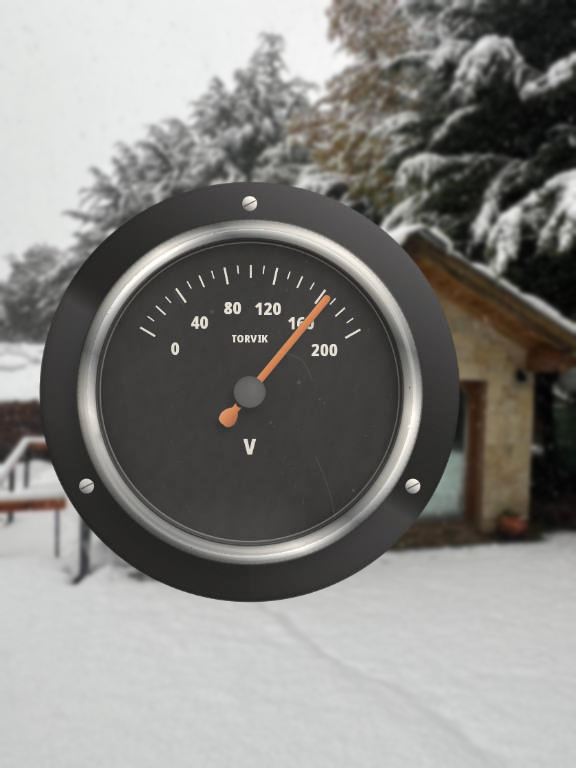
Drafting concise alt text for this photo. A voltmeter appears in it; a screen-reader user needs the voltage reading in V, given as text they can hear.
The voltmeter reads 165 V
